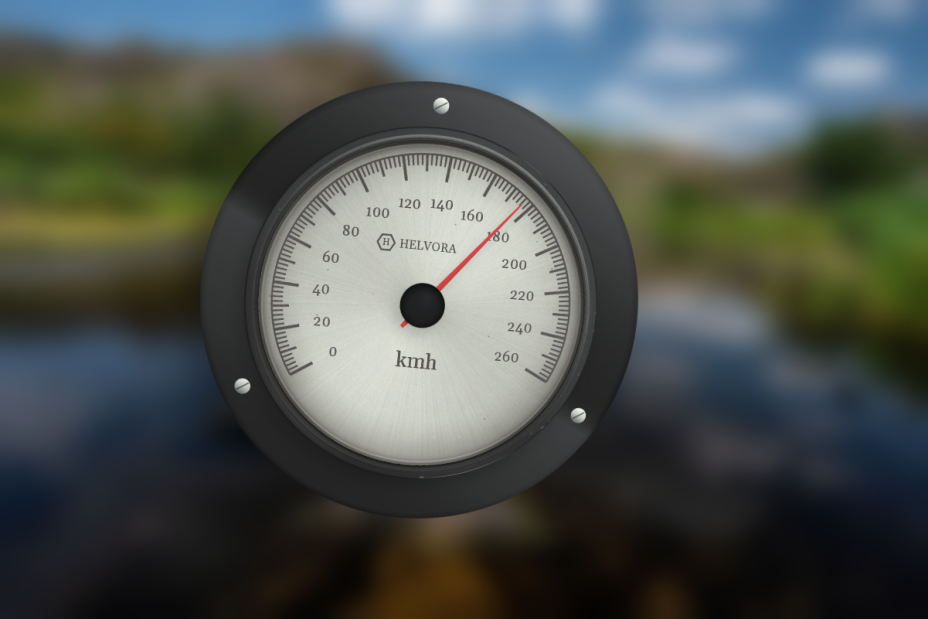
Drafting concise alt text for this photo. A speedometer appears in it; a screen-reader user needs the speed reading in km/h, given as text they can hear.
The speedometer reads 176 km/h
